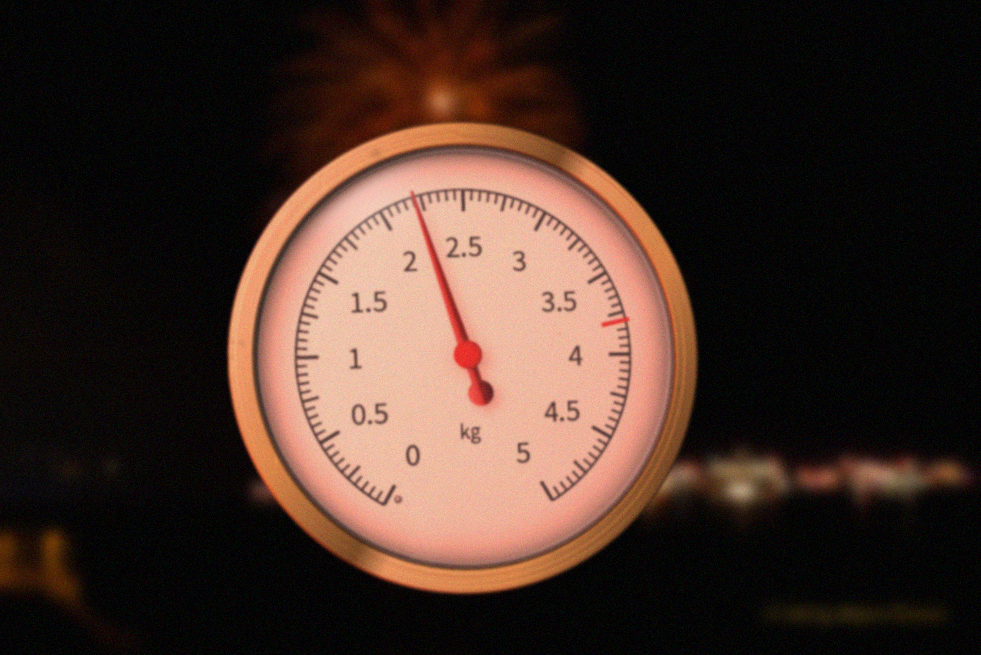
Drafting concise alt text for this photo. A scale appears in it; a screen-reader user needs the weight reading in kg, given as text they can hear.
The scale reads 2.2 kg
